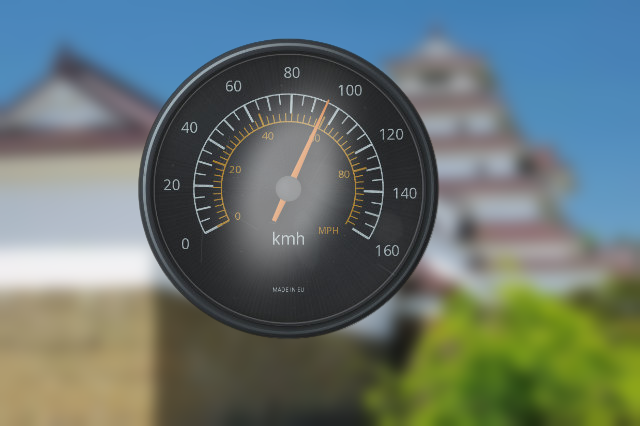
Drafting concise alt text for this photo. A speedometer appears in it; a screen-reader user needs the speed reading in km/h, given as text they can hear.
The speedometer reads 95 km/h
